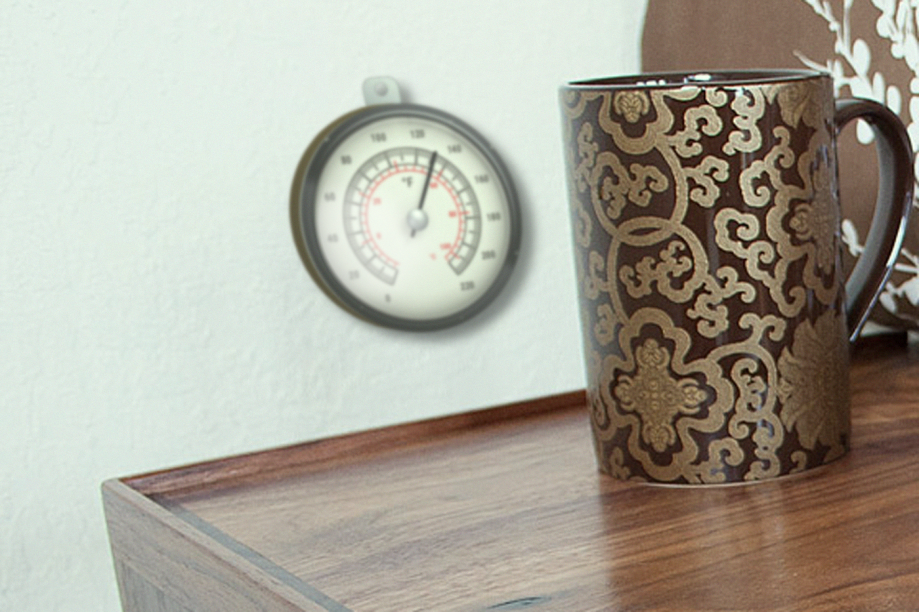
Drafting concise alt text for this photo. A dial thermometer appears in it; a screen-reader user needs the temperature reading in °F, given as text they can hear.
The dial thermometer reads 130 °F
